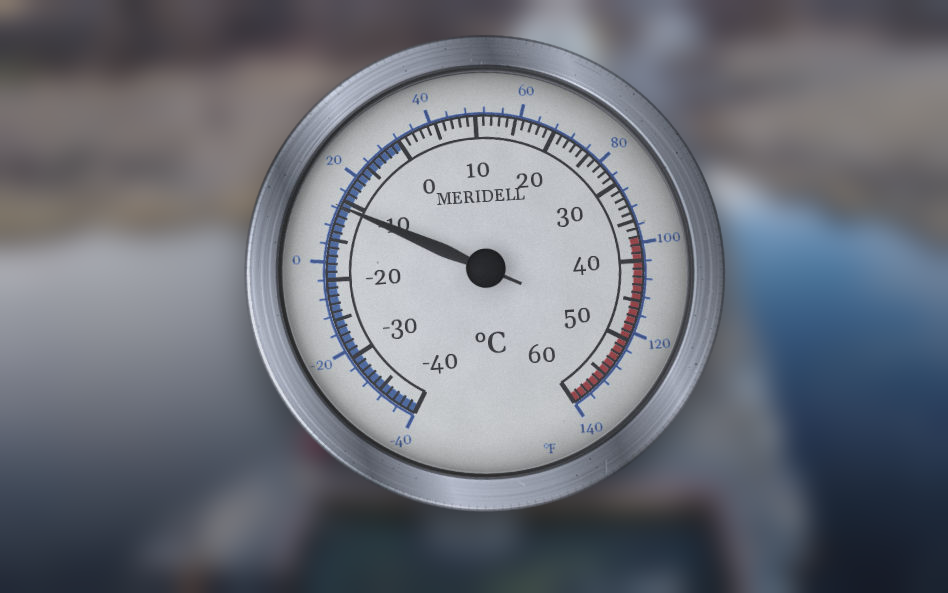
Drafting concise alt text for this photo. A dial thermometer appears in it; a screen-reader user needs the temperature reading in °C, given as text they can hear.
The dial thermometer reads -11 °C
